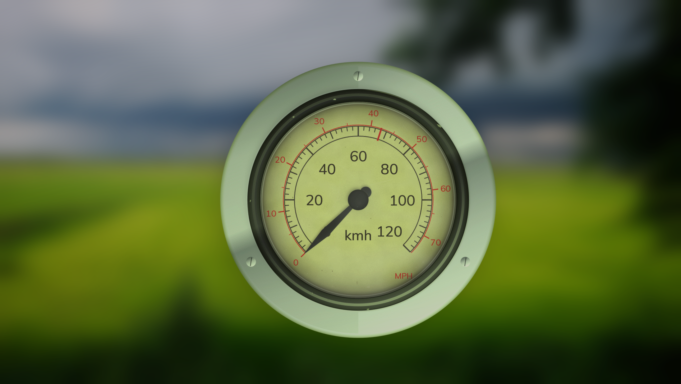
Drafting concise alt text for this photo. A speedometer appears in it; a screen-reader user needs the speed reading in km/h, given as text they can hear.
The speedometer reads 0 km/h
